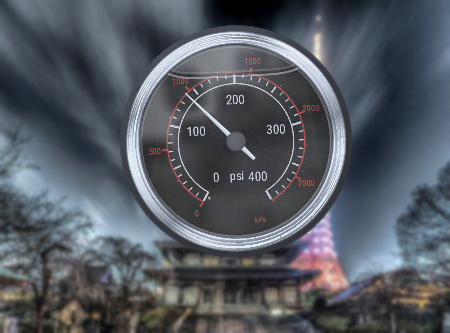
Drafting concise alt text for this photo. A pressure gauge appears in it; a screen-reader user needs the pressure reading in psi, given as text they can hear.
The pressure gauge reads 140 psi
